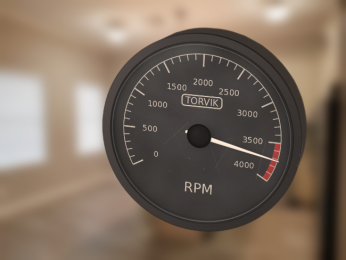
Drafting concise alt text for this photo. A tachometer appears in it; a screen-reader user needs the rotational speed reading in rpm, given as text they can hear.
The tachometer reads 3700 rpm
